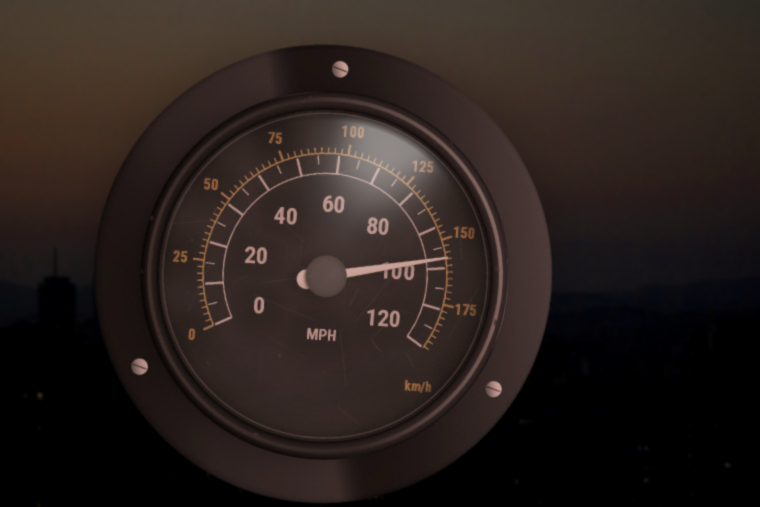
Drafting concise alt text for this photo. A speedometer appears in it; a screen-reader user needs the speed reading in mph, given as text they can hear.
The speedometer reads 97.5 mph
